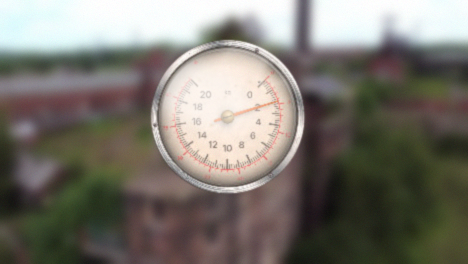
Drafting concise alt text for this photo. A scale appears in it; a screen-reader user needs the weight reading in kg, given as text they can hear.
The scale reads 2 kg
